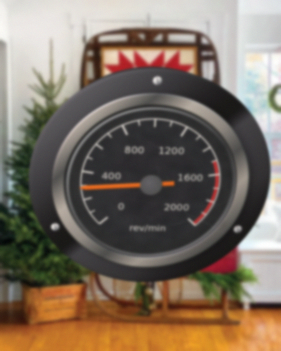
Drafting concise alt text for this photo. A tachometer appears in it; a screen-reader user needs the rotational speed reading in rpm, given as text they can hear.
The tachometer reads 300 rpm
